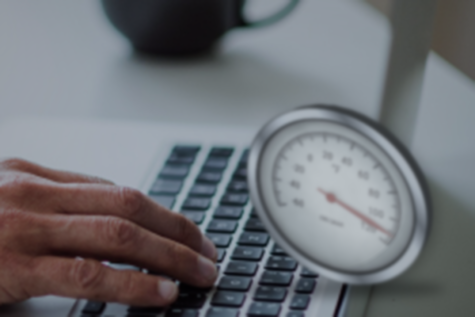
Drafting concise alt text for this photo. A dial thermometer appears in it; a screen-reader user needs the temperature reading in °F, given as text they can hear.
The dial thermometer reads 110 °F
